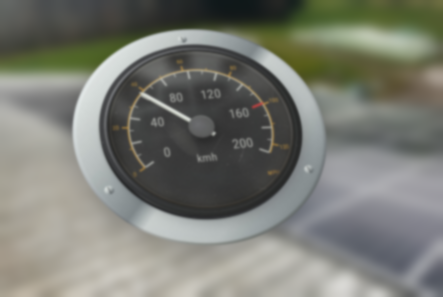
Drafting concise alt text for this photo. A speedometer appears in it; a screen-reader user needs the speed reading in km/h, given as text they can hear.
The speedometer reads 60 km/h
